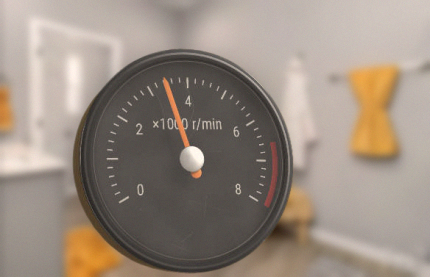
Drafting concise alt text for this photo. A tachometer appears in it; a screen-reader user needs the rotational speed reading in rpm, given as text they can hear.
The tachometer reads 3400 rpm
